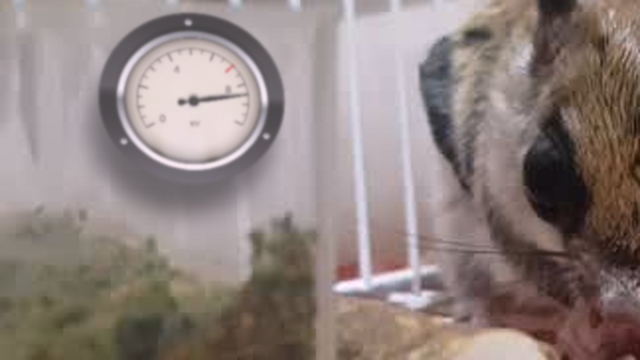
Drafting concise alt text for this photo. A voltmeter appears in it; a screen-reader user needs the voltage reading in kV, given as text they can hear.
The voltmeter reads 8.5 kV
